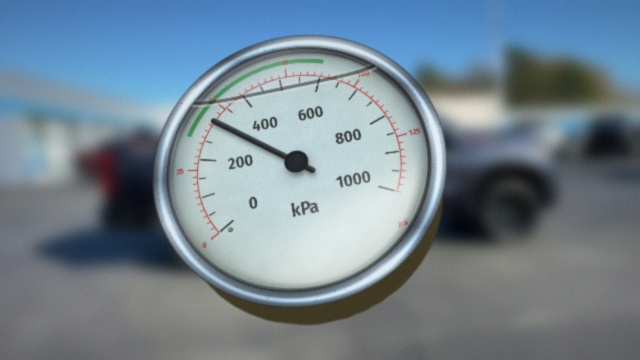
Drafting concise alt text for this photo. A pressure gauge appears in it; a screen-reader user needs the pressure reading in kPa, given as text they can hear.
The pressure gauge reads 300 kPa
